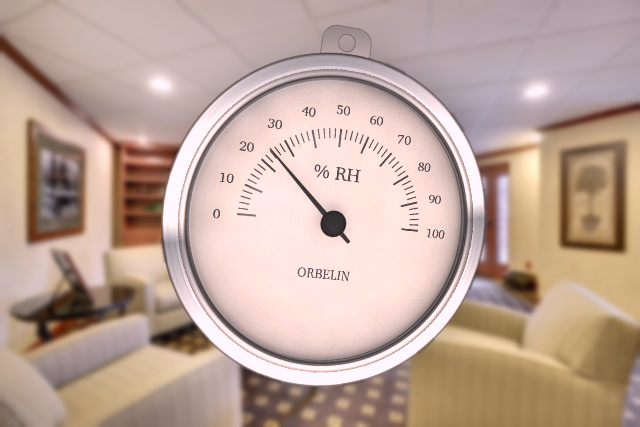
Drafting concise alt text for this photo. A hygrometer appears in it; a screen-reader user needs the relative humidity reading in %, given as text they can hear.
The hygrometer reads 24 %
